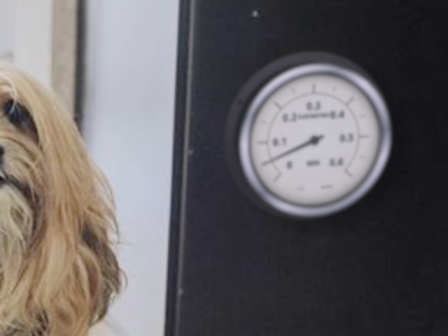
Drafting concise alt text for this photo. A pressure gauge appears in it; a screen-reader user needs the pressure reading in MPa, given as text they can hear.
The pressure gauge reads 0.05 MPa
